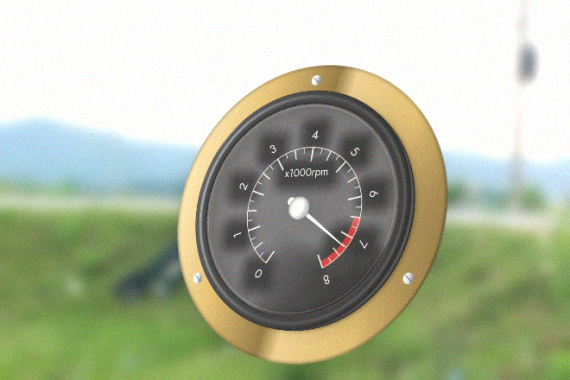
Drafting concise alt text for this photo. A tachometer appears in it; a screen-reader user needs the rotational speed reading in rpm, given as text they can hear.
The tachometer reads 7250 rpm
